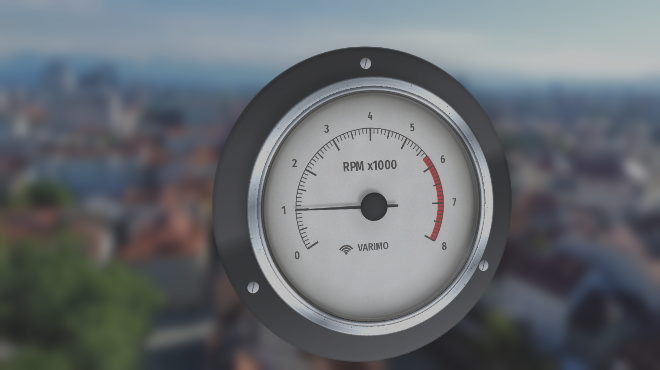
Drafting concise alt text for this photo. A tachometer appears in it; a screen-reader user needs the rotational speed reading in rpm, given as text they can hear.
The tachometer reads 1000 rpm
